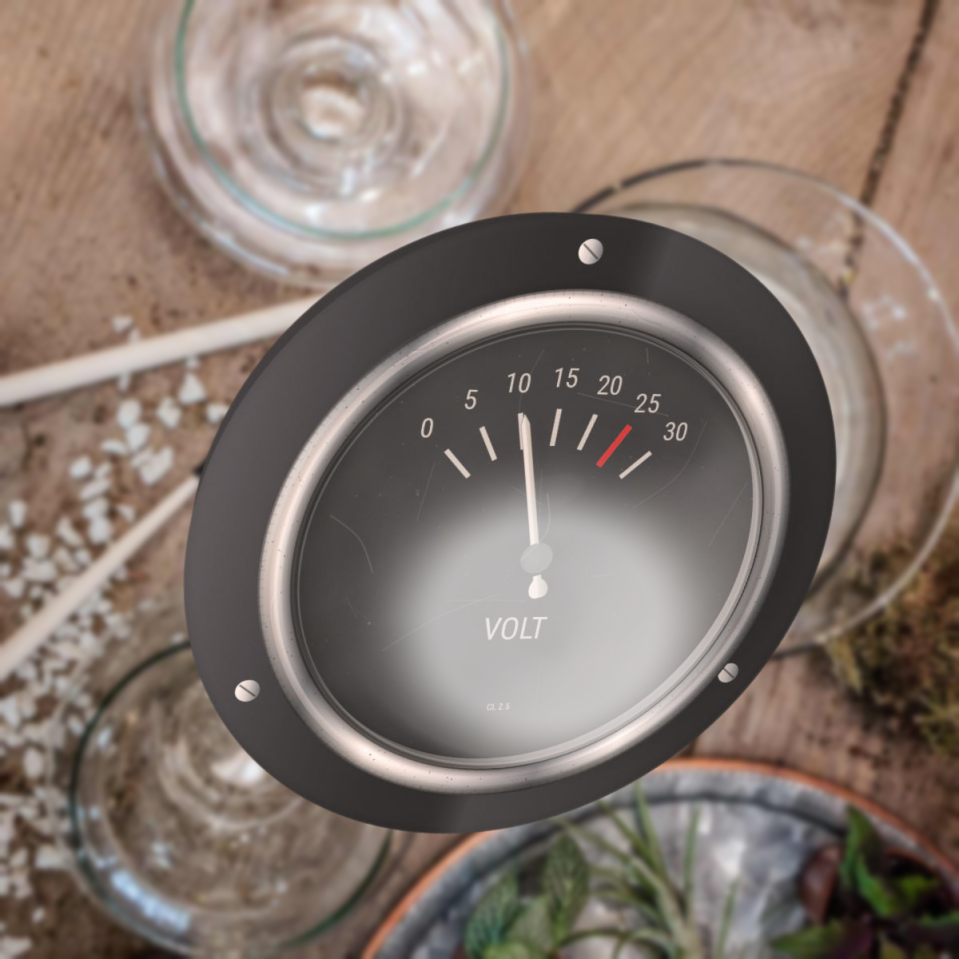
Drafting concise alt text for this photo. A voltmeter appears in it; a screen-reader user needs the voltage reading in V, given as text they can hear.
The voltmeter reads 10 V
